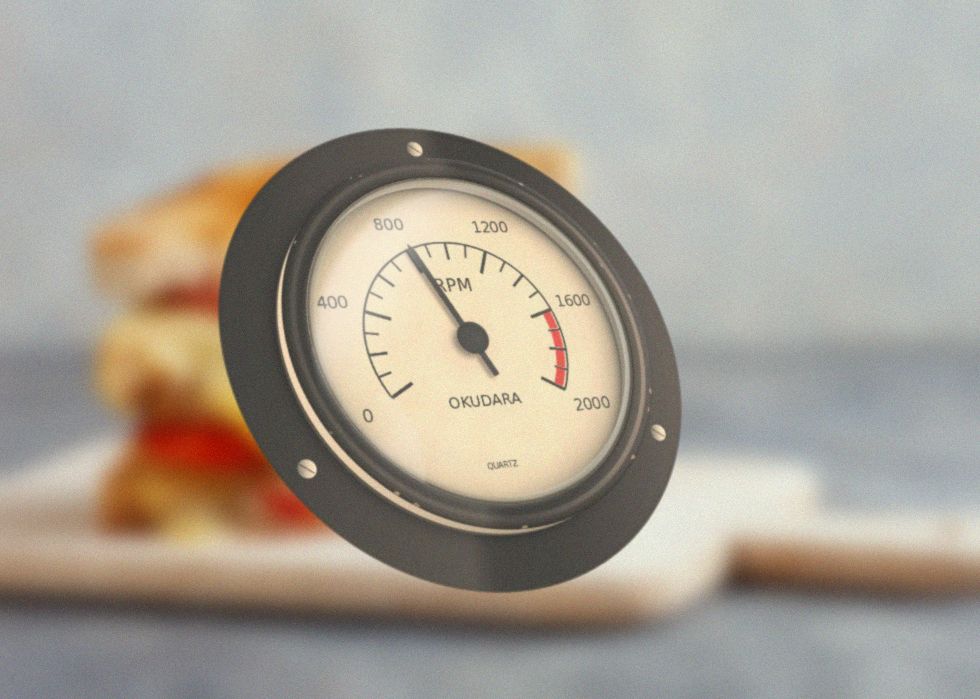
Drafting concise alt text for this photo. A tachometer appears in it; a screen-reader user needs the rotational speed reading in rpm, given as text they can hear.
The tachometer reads 800 rpm
